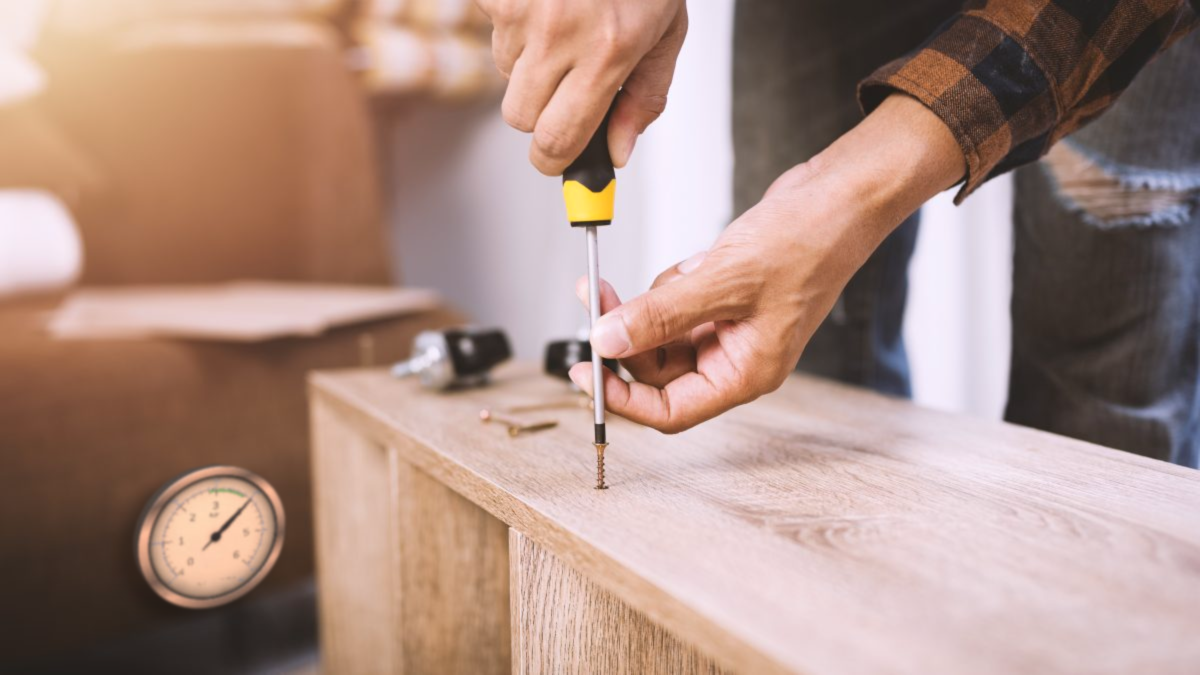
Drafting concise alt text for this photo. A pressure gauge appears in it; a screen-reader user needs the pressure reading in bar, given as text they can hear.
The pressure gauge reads 4 bar
